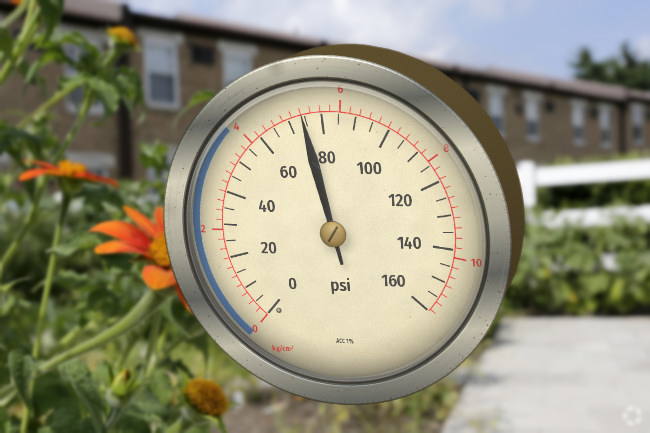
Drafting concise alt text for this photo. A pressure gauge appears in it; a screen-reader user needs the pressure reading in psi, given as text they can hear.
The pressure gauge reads 75 psi
